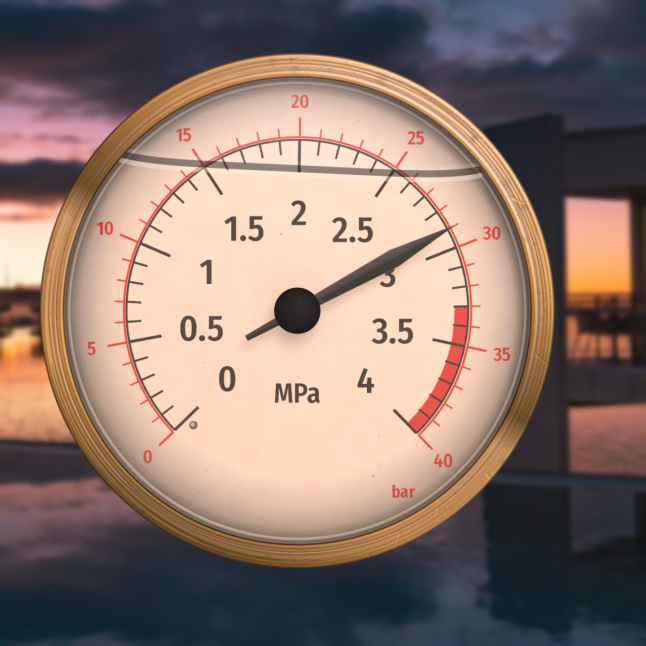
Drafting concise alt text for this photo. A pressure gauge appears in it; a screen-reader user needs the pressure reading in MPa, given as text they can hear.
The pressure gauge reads 2.9 MPa
